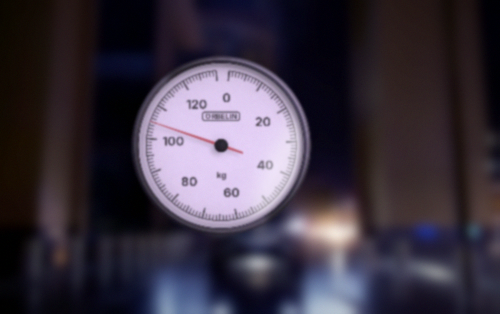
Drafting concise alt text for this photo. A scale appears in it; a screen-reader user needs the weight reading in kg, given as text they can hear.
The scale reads 105 kg
